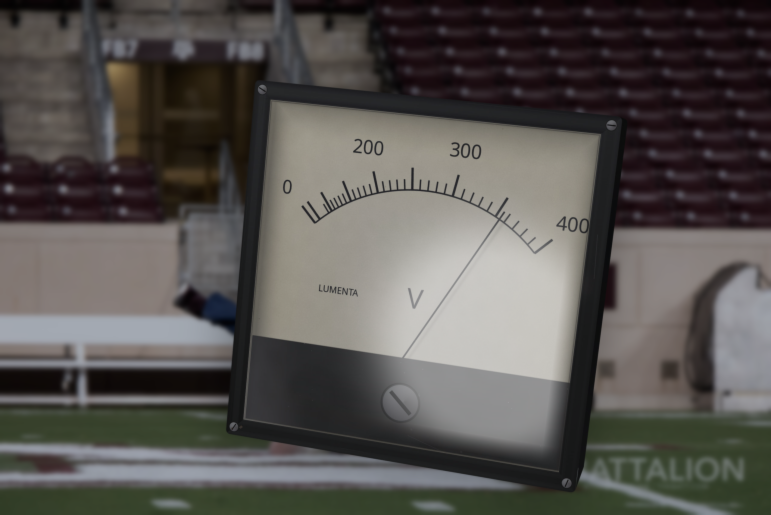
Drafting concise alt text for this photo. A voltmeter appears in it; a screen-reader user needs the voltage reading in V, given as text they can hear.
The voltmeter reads 355 V
